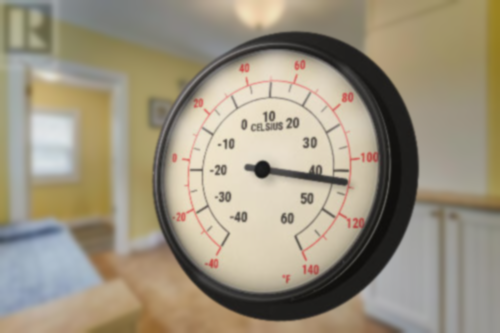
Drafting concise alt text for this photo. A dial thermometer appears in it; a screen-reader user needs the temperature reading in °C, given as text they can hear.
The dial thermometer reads 42.5 °C
